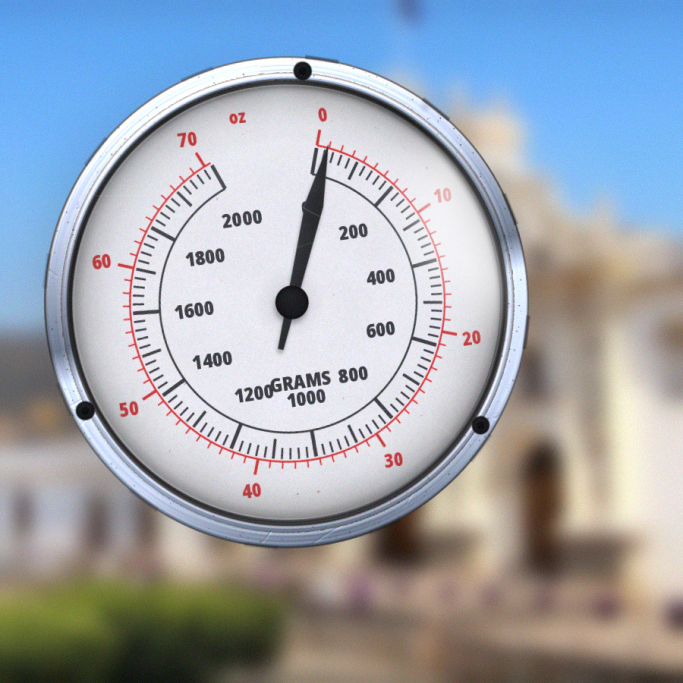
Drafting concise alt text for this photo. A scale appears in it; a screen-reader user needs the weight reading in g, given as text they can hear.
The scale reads 20 g
